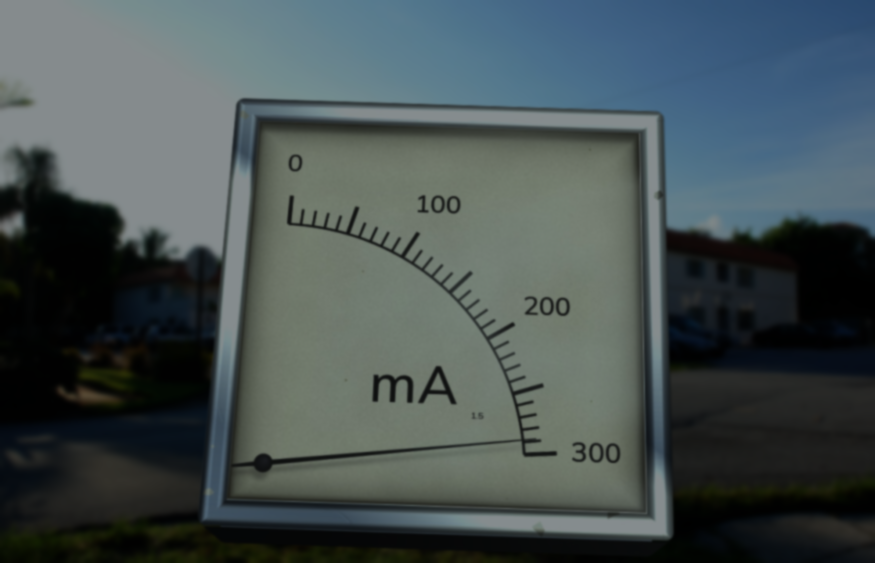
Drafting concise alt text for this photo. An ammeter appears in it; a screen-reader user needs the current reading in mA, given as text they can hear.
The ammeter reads 290 mA
